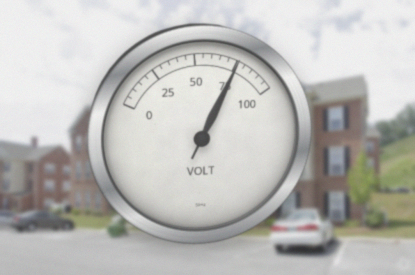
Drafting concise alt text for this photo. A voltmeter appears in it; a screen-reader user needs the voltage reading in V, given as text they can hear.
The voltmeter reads 75 V
